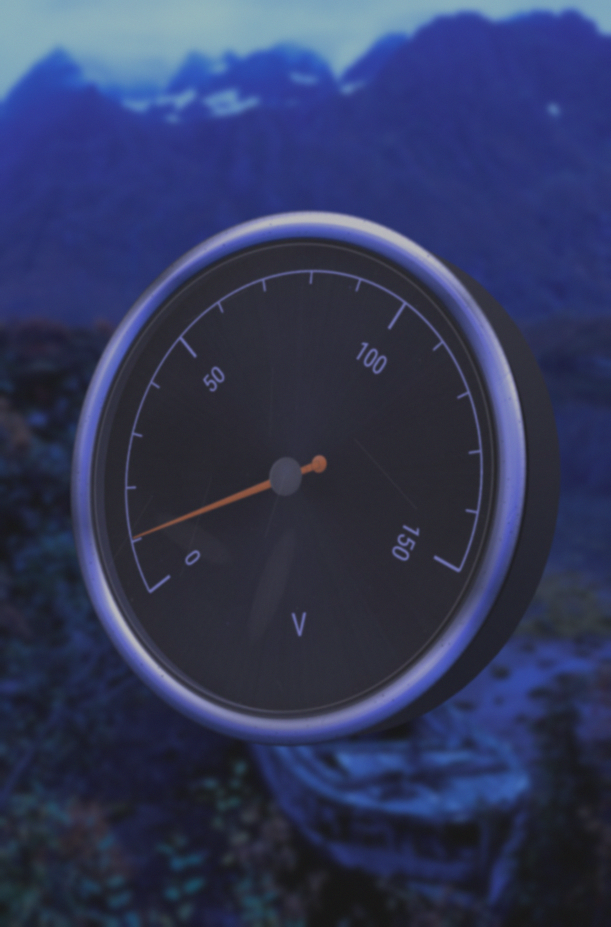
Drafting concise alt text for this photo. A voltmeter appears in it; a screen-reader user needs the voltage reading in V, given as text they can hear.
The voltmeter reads 10 V
